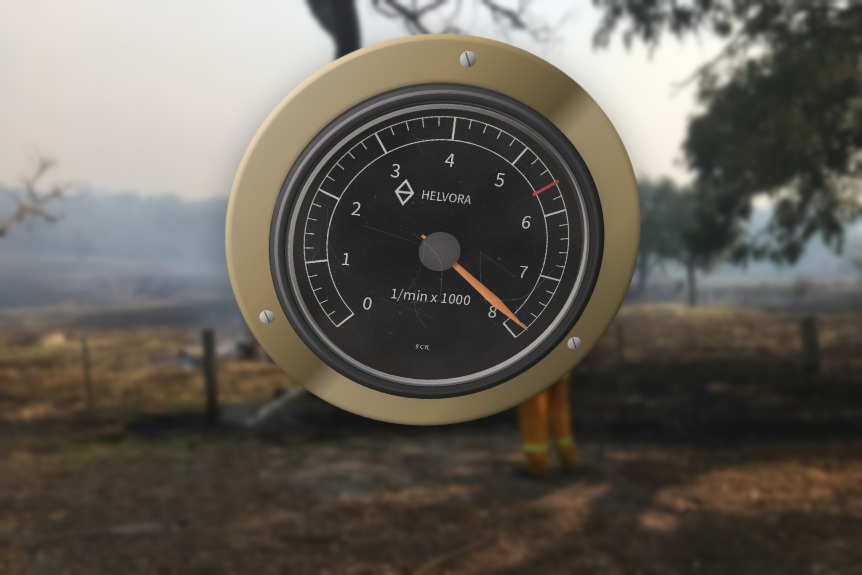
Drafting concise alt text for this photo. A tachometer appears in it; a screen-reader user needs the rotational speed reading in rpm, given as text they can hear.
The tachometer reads 7800 rpm
